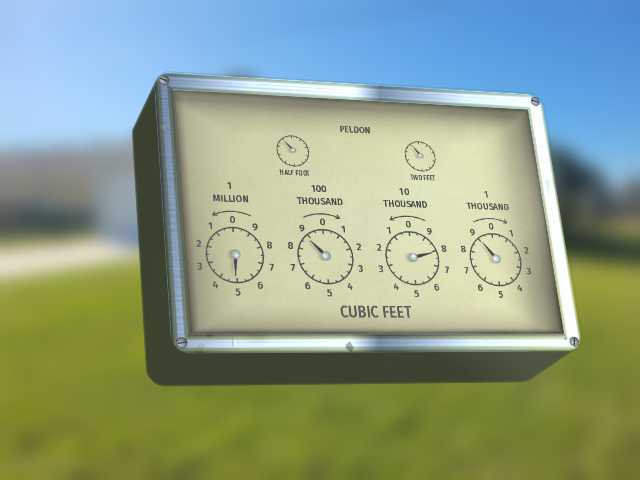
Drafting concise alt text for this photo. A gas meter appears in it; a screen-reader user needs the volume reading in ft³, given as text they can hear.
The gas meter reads 487900 ft³
